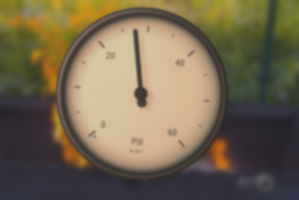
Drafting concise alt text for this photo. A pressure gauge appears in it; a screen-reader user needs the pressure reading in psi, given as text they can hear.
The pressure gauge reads 27.5 psi
